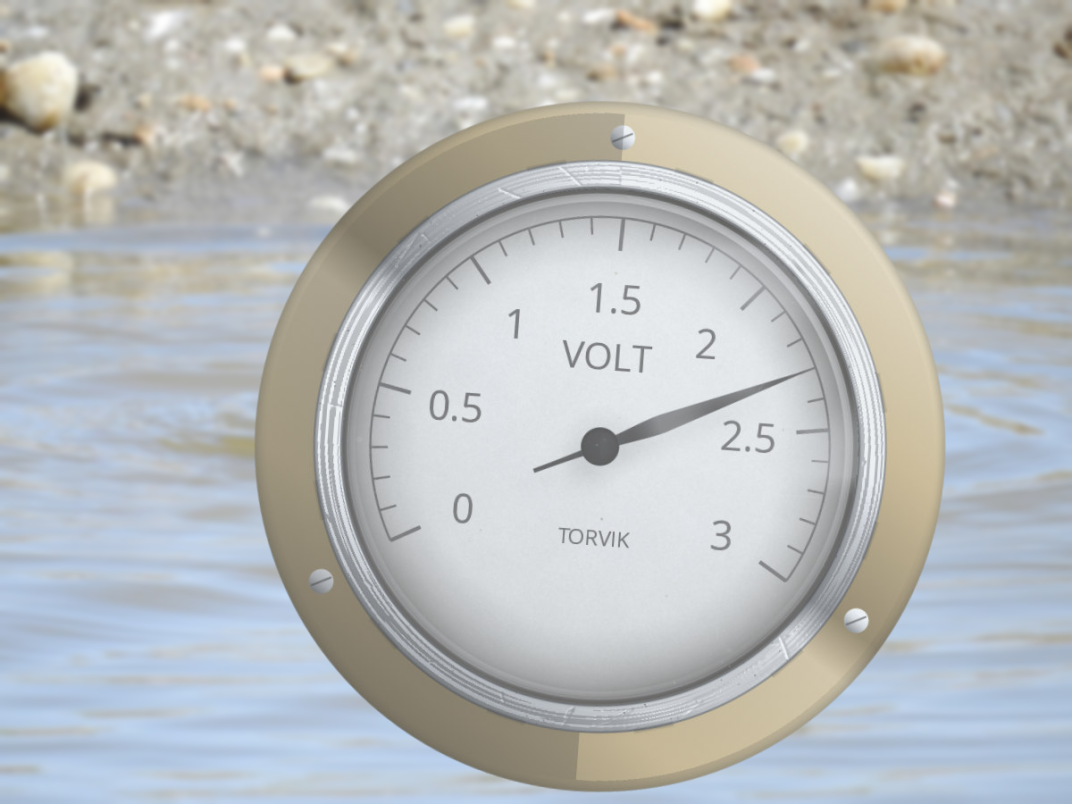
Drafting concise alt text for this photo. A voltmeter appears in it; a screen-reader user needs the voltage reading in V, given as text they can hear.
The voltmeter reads 2.3 V
